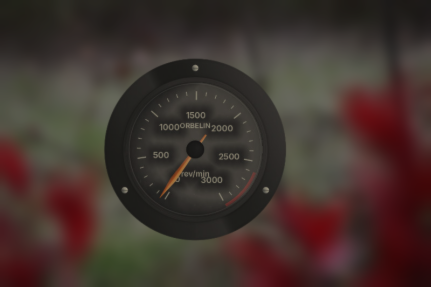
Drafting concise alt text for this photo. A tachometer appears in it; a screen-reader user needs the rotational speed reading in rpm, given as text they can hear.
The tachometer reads 50 rpm
